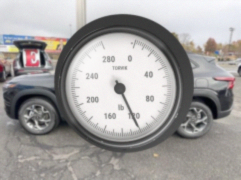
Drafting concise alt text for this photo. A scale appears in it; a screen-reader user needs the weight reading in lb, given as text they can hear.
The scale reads 120 lb
